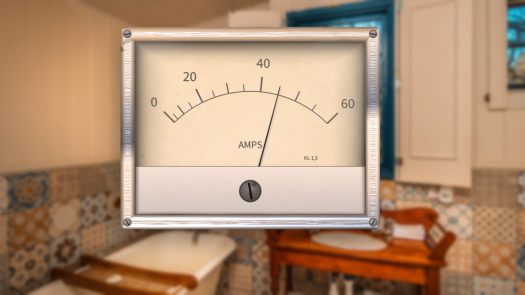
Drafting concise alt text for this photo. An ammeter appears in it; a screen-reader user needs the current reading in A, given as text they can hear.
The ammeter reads 45 A
